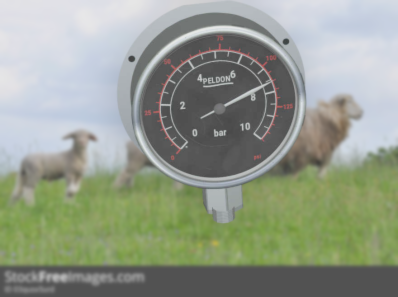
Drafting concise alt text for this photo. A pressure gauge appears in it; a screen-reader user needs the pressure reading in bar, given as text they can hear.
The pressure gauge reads 7.5 bar
